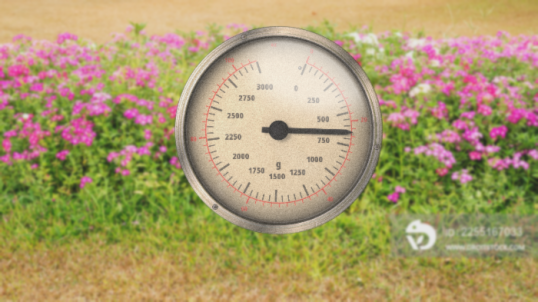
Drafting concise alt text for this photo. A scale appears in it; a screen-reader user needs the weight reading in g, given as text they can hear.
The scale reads 650 g
